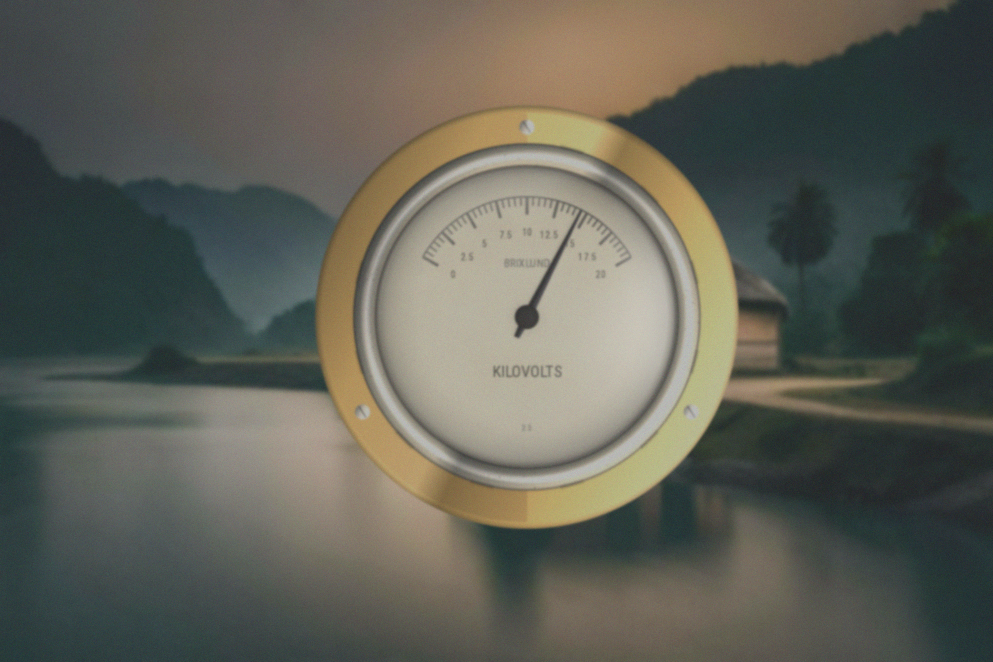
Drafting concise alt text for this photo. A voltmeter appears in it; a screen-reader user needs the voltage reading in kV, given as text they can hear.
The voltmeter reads 14.5 kV
